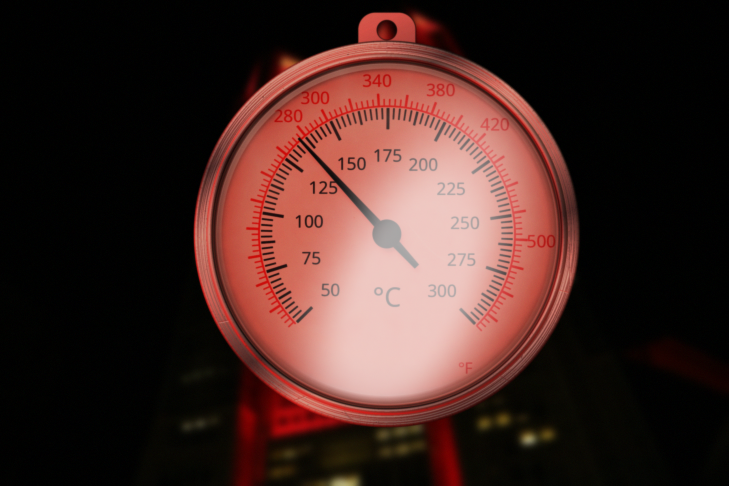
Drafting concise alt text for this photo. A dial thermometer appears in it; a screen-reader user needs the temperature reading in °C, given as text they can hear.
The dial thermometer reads 135 °C
